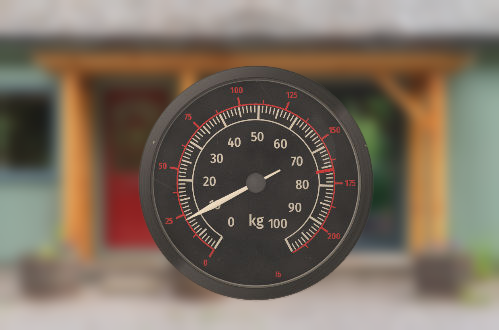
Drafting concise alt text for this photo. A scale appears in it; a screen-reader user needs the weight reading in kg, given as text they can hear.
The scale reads 10 kg
